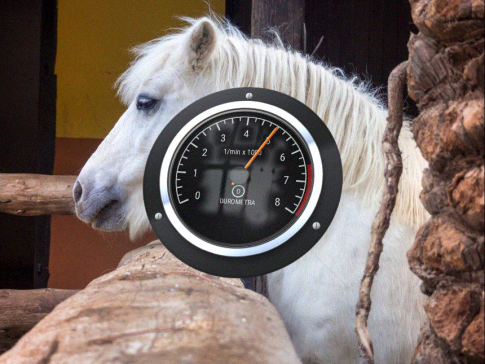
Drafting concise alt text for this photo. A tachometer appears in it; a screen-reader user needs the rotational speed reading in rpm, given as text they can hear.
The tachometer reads 5000 rpm
